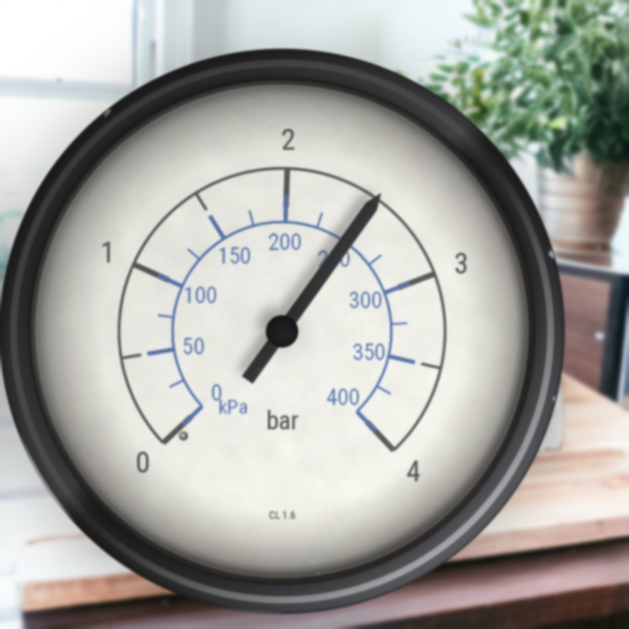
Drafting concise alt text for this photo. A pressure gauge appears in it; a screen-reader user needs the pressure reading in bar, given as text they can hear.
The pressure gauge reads 2.5 bar
